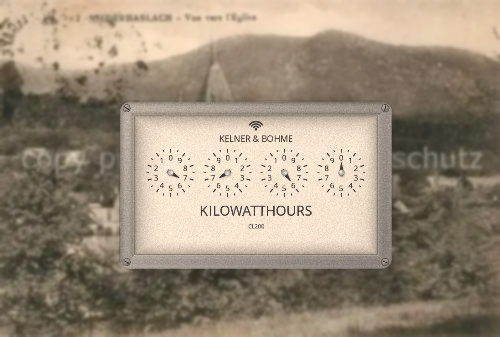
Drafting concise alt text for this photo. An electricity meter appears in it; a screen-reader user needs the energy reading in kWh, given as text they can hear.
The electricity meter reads 6660 kWh
